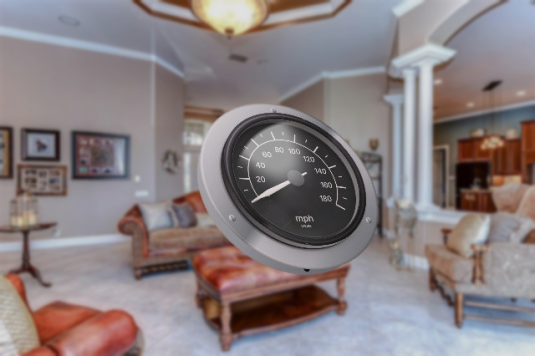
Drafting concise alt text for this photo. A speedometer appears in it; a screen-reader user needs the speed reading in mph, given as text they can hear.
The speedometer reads 0 mph
